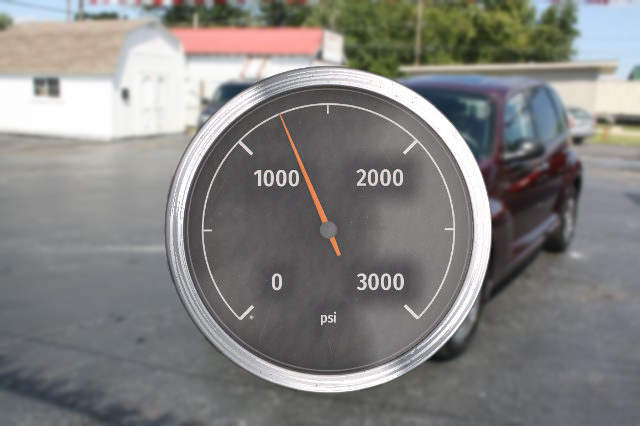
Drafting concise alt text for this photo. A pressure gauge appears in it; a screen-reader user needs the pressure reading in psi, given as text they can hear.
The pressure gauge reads 1250 psi
